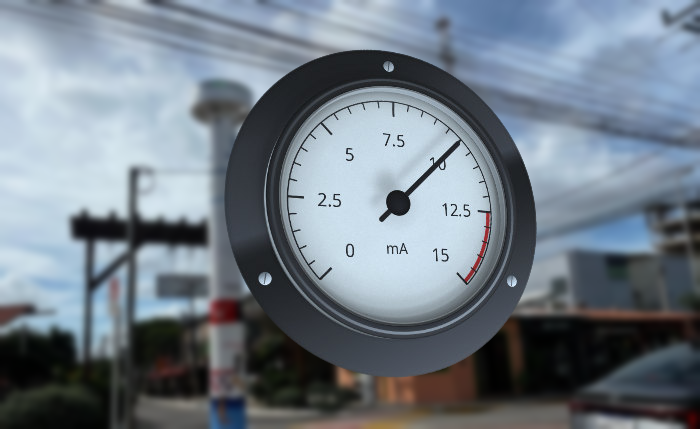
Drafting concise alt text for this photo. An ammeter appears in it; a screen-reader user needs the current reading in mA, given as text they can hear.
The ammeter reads 10 mA
